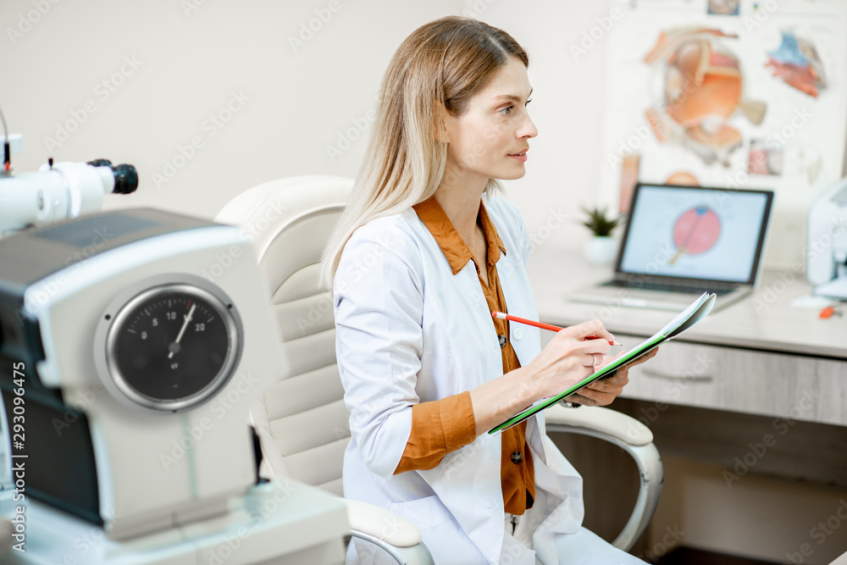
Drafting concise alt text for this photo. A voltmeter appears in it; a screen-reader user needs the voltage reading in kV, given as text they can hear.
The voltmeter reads 15 kV
